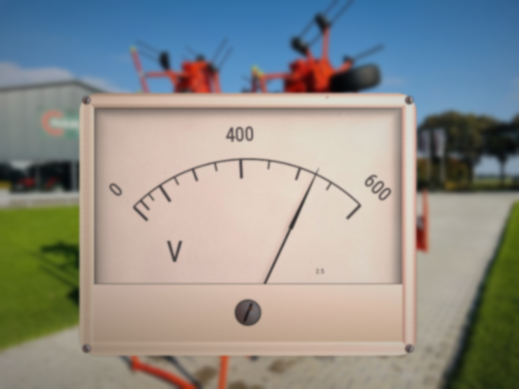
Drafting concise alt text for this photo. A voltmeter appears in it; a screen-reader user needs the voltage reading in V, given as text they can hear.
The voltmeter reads 525 V
